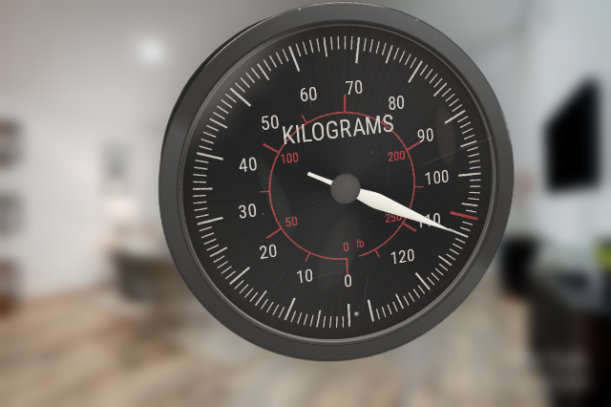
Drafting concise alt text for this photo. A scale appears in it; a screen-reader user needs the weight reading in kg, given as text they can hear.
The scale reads 110 kg
